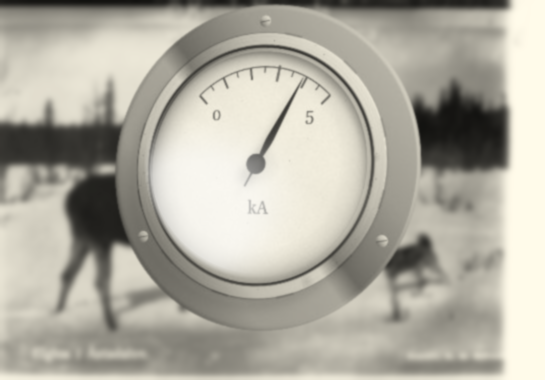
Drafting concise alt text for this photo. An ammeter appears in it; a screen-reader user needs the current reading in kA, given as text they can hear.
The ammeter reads 4 kA
